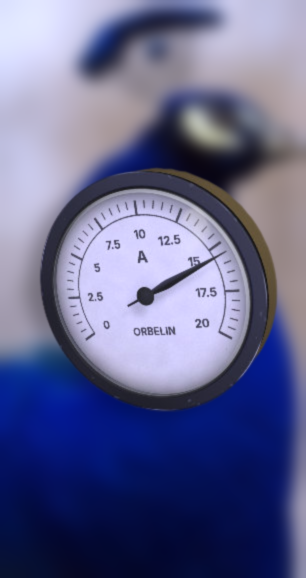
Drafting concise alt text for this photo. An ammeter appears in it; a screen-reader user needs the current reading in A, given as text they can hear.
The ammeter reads 15.5 A
